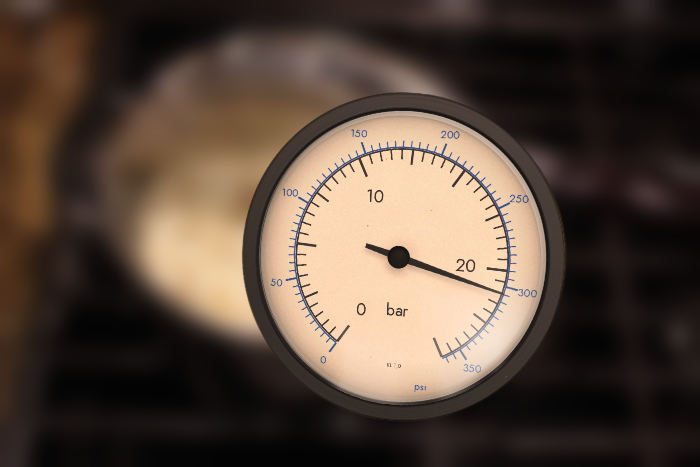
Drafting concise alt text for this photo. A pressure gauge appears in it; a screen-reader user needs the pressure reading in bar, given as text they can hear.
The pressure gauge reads 21 bar
